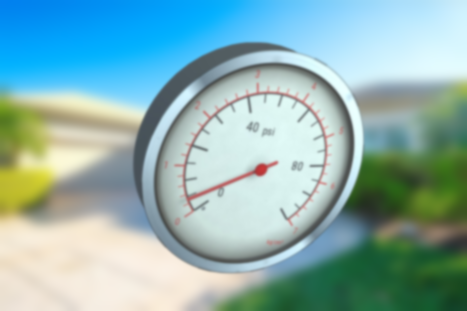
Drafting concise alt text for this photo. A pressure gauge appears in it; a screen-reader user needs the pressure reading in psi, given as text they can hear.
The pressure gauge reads 5 psi
